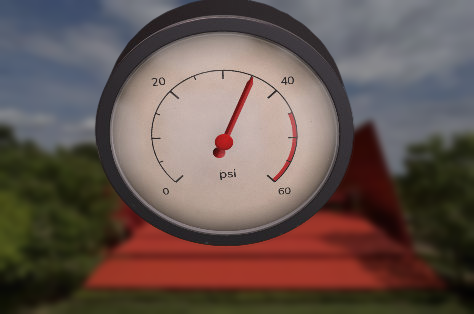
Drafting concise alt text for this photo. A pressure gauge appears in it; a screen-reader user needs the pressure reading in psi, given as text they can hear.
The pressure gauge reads 35 psi
